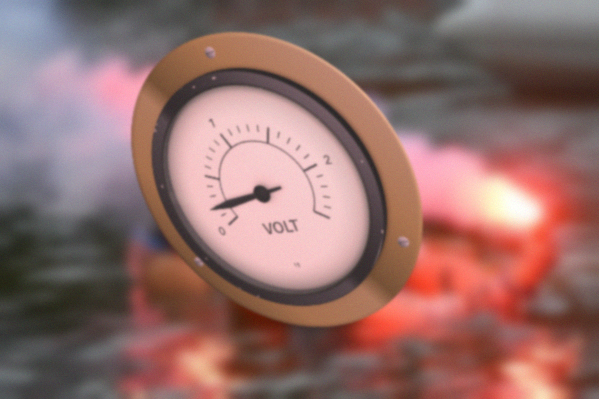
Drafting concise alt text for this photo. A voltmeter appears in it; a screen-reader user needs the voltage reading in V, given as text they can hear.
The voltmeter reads 0.2 V
